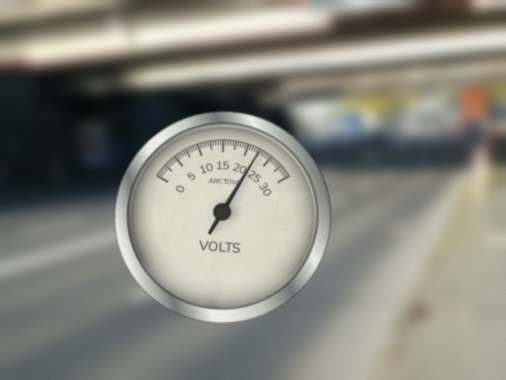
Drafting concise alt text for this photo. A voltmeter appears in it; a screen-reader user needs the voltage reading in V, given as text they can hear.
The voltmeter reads 22.5 V
